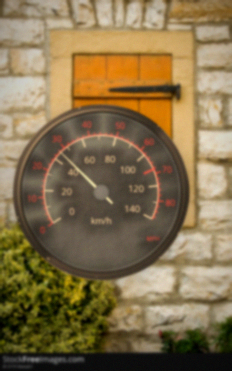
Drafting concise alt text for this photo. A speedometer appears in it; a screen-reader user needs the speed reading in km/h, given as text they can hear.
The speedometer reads 45 km/h
